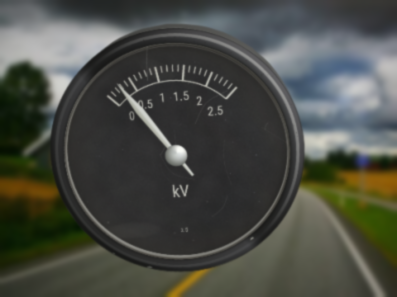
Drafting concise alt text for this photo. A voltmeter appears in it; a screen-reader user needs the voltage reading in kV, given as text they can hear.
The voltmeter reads 0.3 kV
